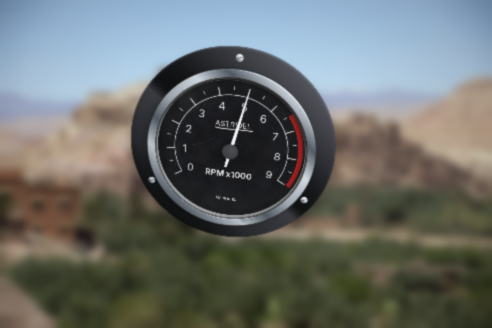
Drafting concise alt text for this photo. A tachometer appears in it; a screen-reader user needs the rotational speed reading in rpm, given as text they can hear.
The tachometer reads 5000 rpm
